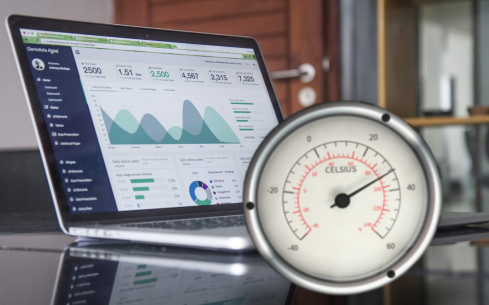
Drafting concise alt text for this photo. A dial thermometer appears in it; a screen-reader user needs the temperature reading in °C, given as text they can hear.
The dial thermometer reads 32 °C
